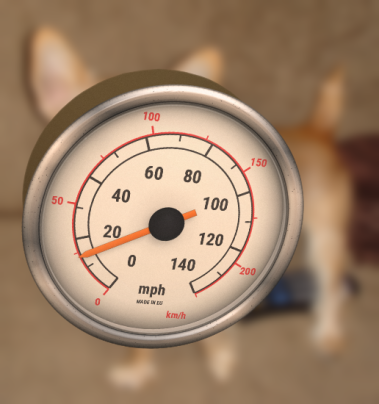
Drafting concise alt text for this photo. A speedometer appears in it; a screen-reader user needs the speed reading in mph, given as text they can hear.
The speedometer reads 15 mph
